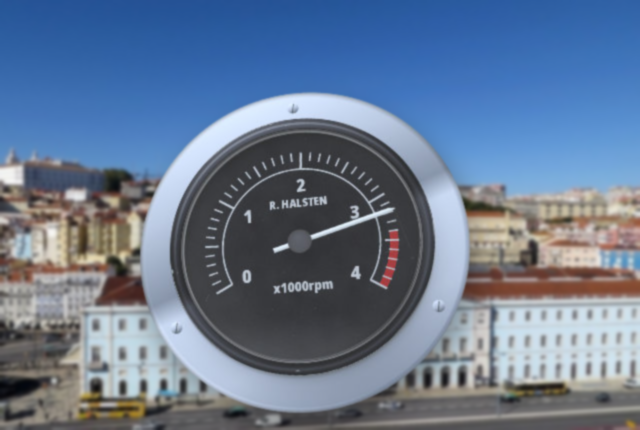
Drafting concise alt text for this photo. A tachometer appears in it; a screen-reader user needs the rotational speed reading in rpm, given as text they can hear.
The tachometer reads 3200 rpm
